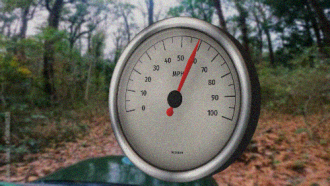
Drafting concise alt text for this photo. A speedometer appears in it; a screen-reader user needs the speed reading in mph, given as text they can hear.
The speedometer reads 60 mph
